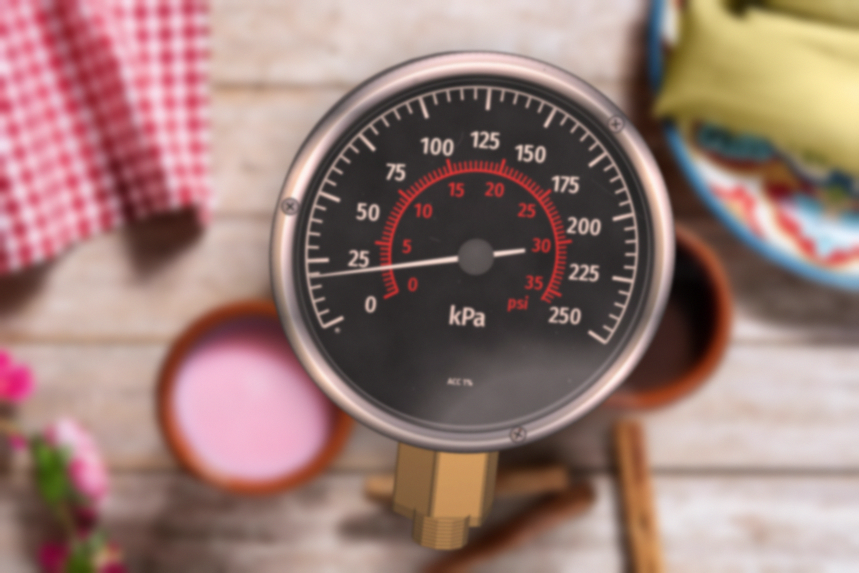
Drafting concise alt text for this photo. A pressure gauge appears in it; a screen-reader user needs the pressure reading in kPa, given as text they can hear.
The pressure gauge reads 20 kPa
